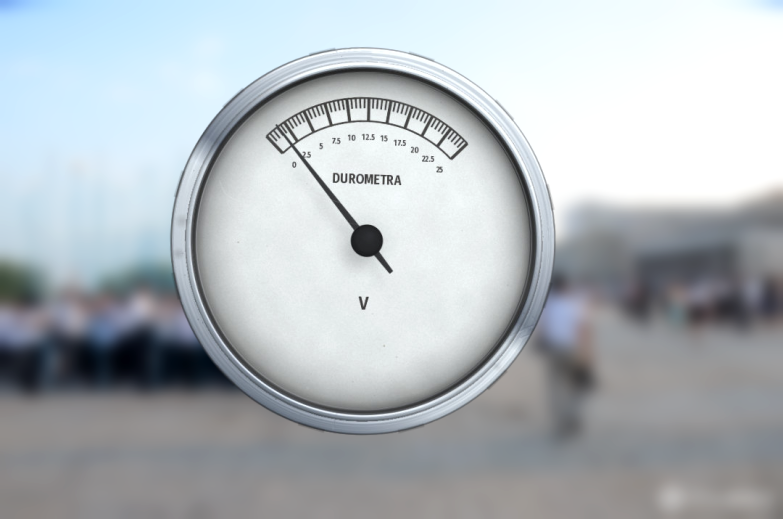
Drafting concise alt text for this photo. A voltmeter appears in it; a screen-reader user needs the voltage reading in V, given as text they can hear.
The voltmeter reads 1.5 V
